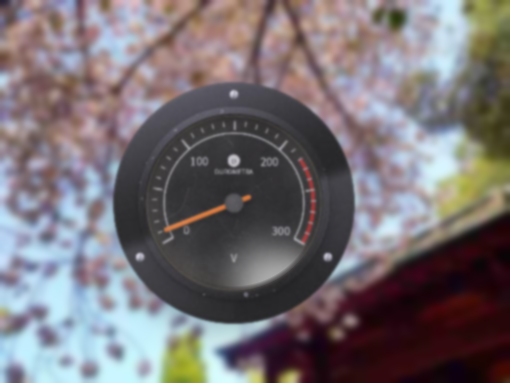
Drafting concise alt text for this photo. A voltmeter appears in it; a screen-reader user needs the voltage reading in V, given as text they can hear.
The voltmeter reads 10 V
